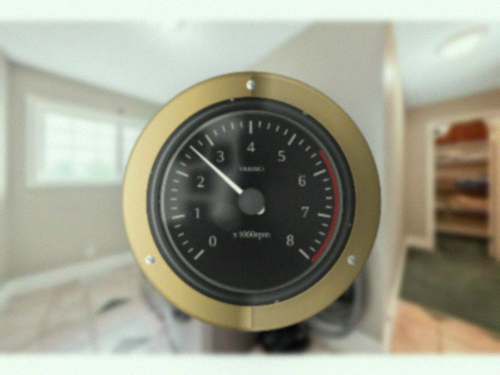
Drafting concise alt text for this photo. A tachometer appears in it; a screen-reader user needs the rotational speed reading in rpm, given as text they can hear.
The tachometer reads 2600 rpm
